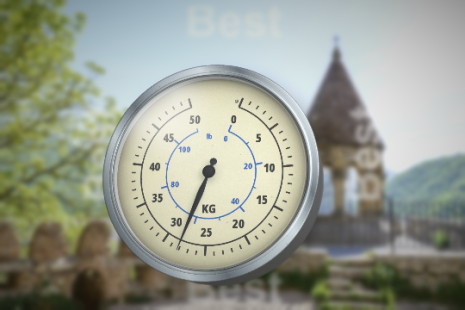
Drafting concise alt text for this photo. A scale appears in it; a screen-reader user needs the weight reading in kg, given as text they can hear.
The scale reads 28 kg
